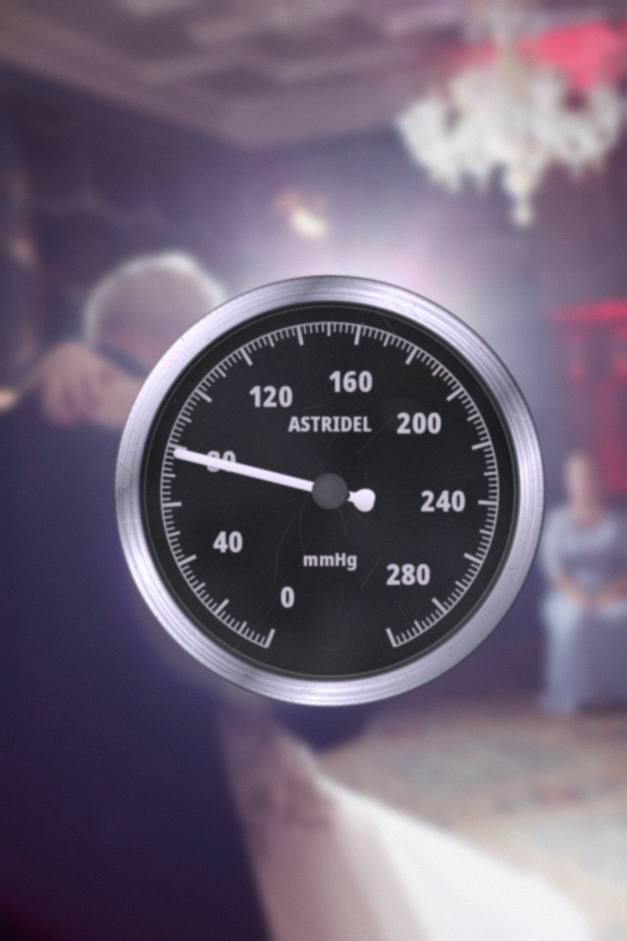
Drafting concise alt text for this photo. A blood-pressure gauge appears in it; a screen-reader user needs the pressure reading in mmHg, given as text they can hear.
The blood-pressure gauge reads 78 mmHg
